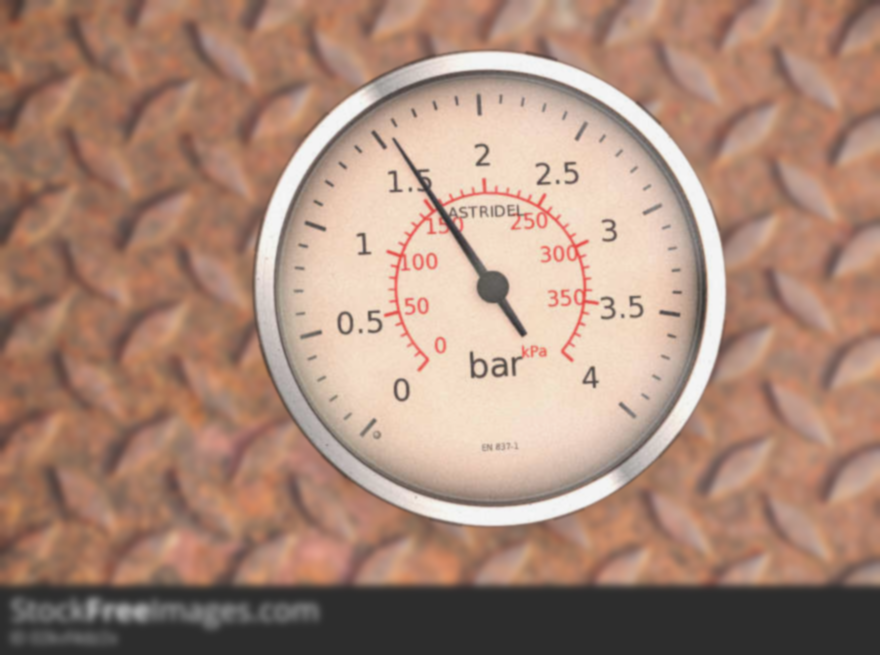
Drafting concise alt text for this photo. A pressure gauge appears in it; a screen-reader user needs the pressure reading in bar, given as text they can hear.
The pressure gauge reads 1.55 bar
